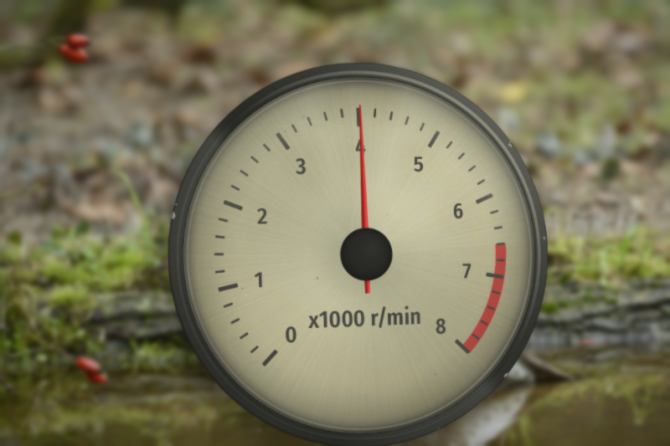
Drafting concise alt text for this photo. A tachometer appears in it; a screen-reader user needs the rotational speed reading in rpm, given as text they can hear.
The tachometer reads 4000 rpm
